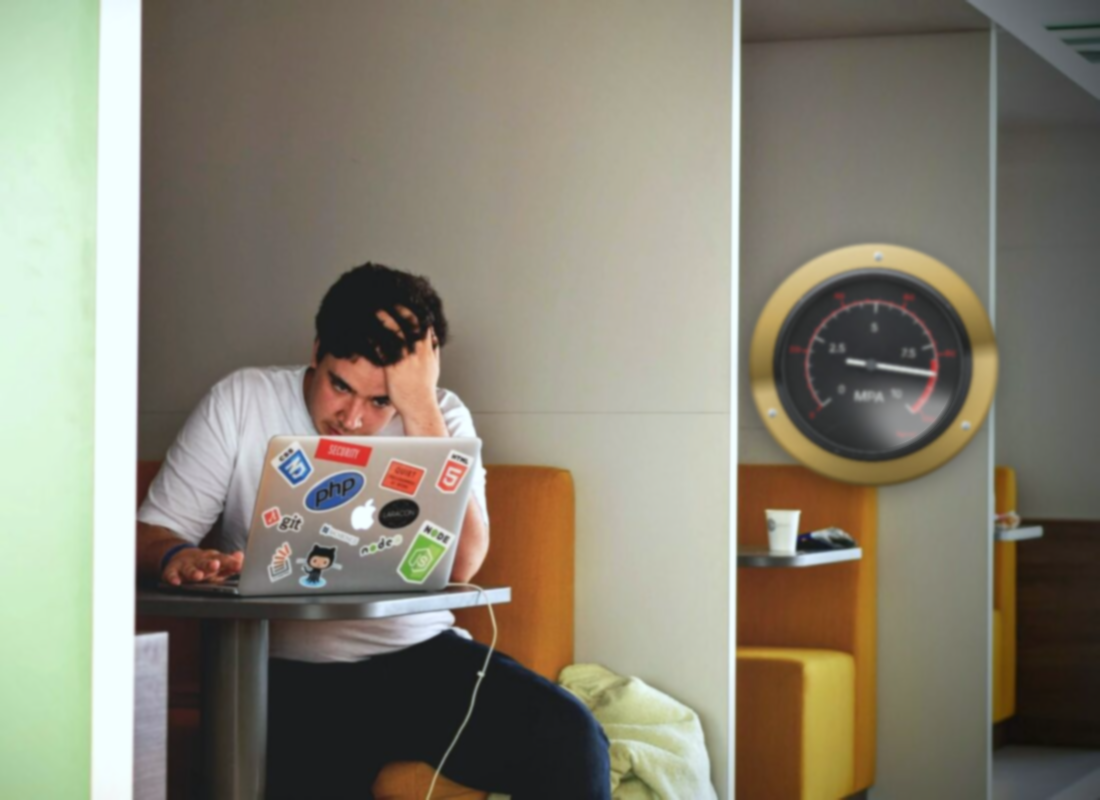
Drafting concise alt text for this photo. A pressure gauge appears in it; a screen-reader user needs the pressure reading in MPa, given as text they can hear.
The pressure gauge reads 8.5 MPa
